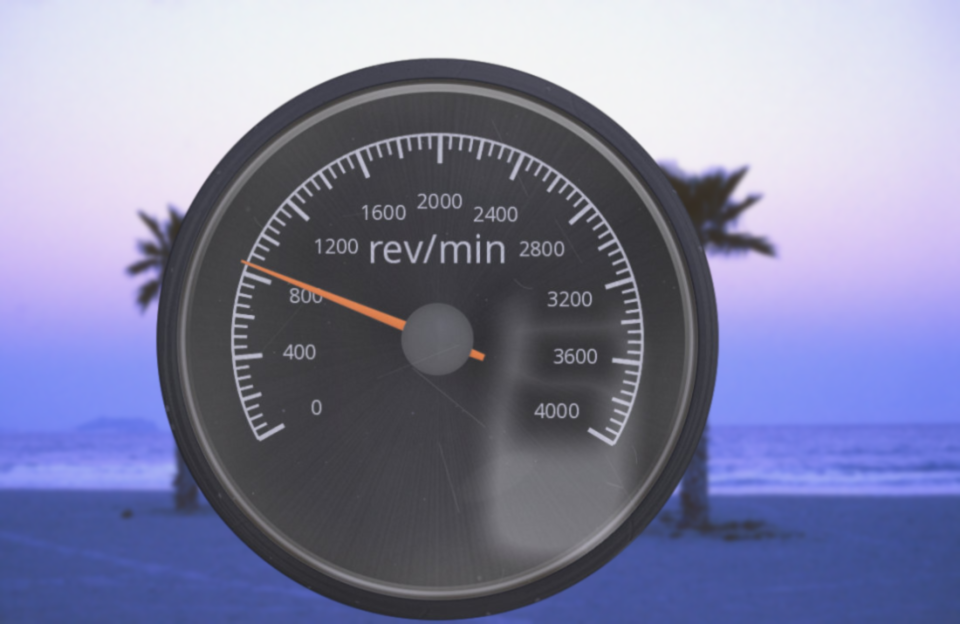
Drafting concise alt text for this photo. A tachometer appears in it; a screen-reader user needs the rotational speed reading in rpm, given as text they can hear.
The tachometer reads 850 rpm
